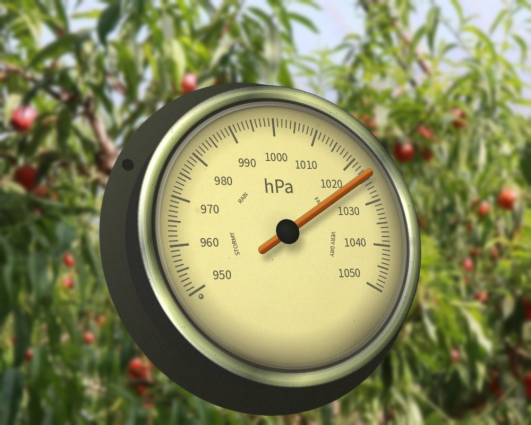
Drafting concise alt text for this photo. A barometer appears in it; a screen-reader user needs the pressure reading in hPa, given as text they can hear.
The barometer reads 1024 hPa
